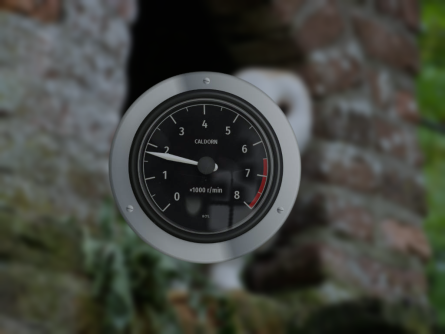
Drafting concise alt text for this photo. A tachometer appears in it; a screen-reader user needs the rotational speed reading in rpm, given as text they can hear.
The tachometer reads 1750 rpm
